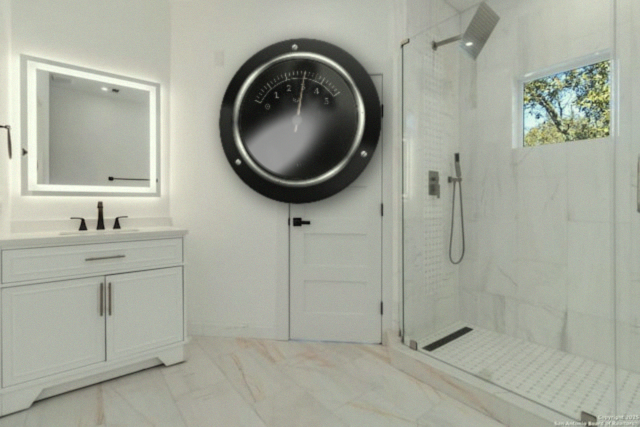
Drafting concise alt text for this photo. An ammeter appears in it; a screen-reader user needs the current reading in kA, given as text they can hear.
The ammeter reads 3 kA
